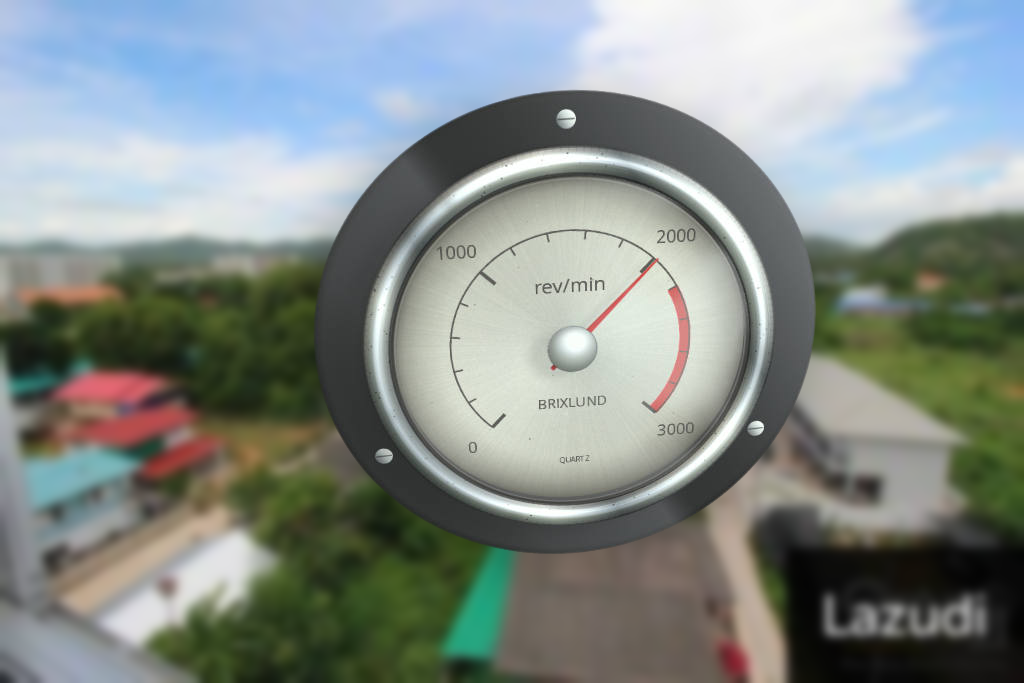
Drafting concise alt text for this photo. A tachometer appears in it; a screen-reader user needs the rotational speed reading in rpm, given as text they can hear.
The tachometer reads 2000 rpm
